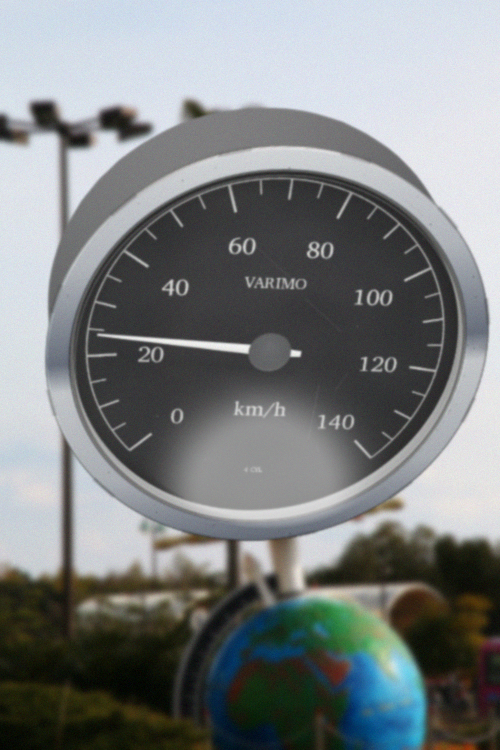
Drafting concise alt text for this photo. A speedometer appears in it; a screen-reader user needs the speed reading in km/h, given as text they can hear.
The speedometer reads 25 km/h
